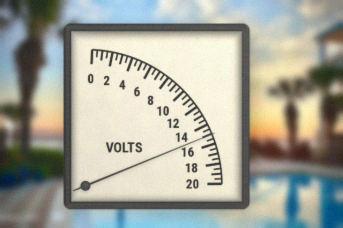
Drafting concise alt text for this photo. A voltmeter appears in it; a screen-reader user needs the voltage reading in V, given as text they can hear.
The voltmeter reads 15 V
